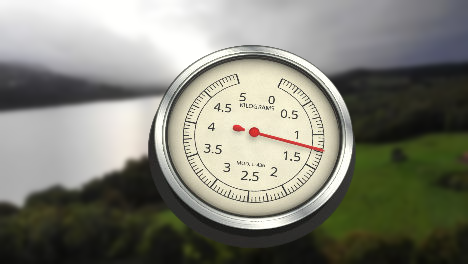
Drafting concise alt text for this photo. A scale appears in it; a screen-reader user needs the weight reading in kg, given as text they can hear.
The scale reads 1.25 kg
